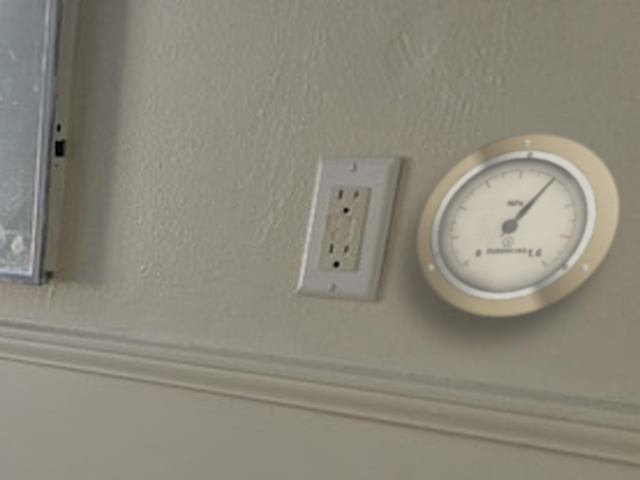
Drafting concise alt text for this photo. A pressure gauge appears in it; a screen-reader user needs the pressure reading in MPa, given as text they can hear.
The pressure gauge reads 1 MPa
